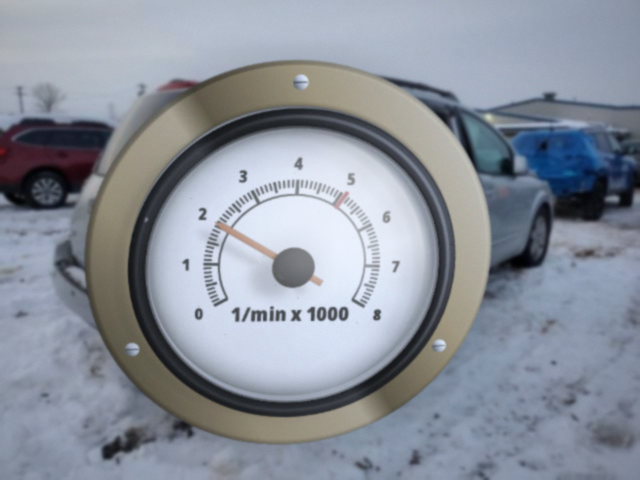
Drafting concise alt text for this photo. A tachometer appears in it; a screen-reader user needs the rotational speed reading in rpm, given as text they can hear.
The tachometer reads 2000 rpm
